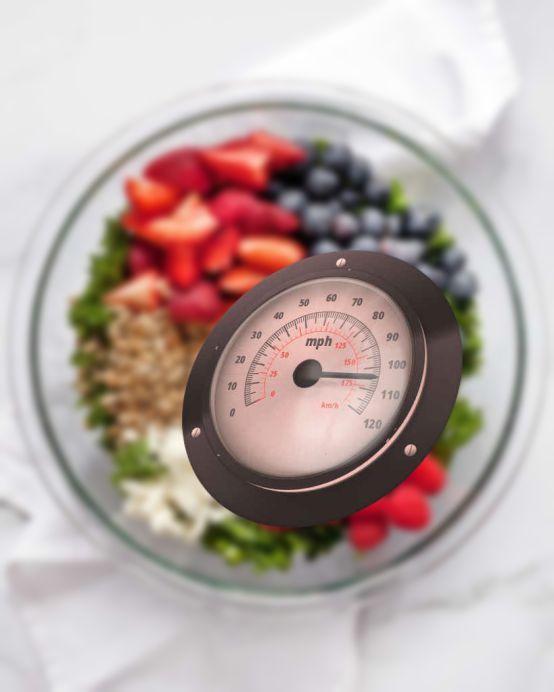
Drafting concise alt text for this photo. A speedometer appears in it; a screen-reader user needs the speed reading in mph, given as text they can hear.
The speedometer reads 105 mph
